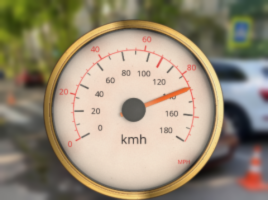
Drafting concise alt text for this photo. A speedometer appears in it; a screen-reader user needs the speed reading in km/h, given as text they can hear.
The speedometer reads 140 km/h
